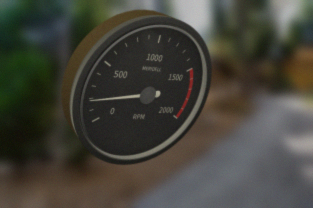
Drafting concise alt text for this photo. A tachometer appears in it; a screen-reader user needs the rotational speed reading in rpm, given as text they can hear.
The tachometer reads 200 rpm
